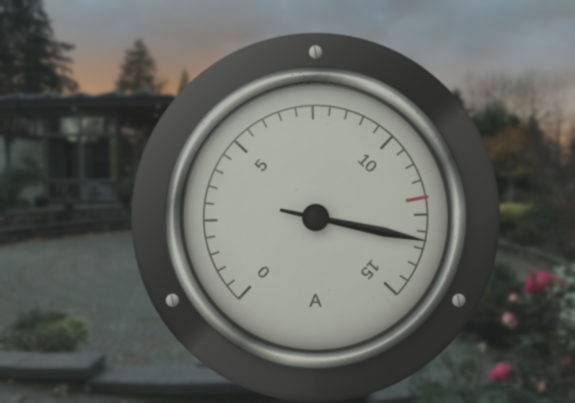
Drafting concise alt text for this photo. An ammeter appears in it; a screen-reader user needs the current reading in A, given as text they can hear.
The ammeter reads 13.25 A
